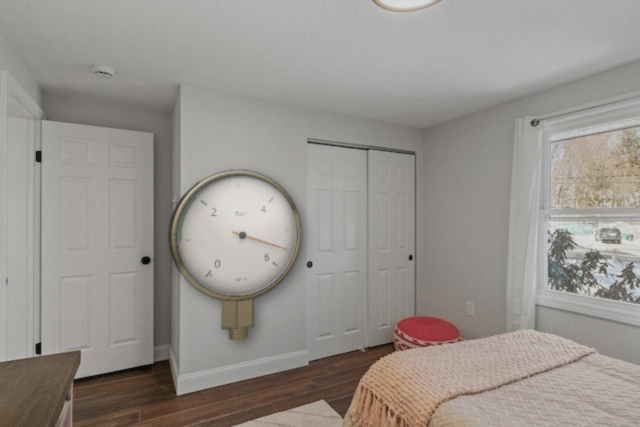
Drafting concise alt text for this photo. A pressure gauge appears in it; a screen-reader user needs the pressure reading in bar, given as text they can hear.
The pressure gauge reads 5.5 bar
